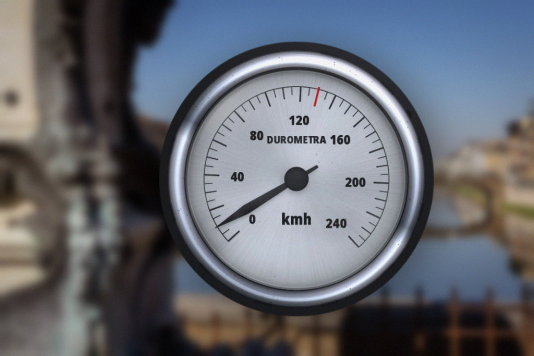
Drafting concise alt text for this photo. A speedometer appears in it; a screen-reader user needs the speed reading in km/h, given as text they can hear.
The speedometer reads 10 km/h
